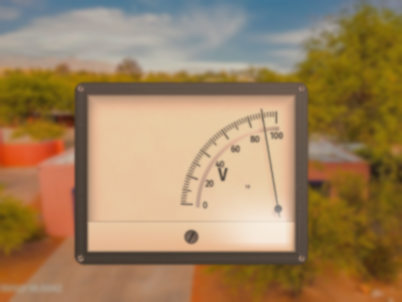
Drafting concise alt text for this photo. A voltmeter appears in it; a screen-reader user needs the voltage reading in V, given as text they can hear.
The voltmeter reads 90 V
